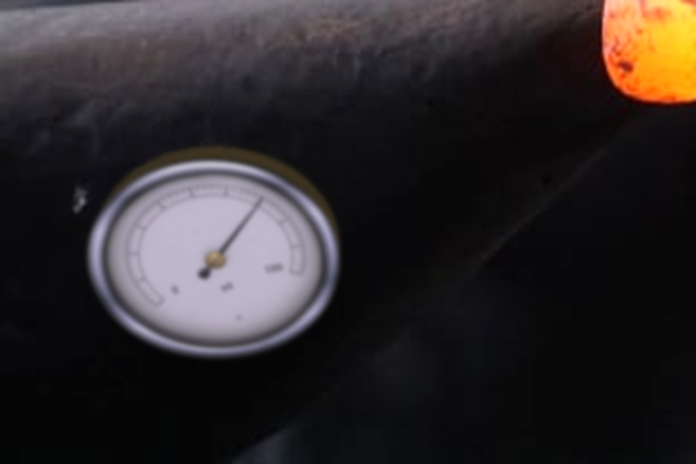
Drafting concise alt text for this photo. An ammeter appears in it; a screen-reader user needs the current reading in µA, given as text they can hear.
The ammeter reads 70 µA
